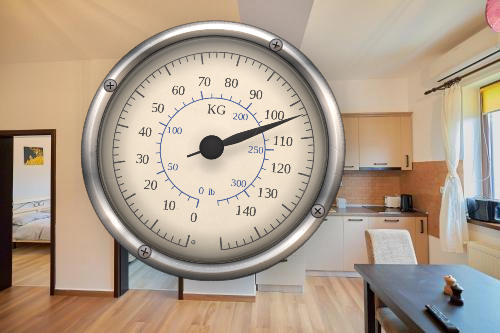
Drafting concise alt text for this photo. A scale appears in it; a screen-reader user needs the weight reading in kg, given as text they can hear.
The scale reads 104 kg
